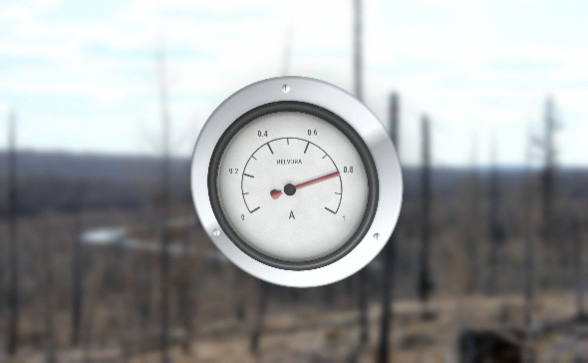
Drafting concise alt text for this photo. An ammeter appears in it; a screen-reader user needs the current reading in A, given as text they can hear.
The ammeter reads 0.8 A
